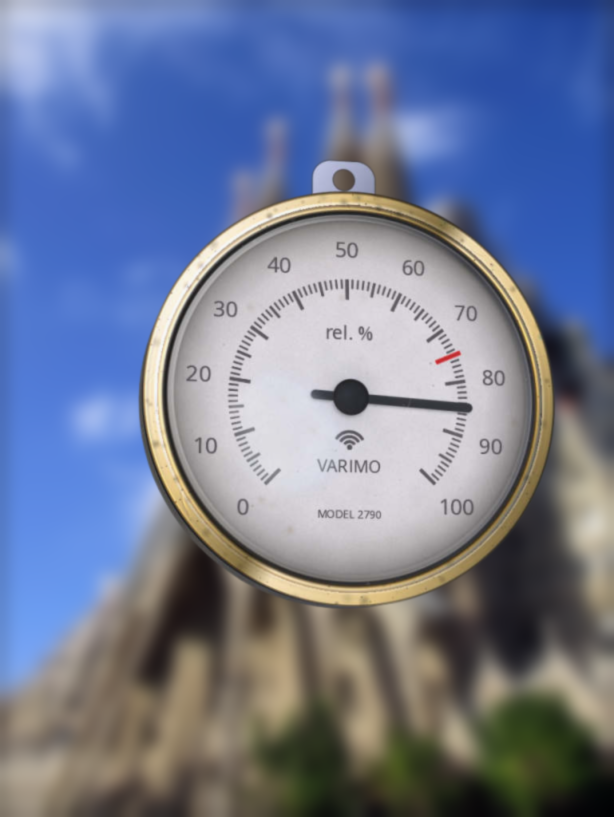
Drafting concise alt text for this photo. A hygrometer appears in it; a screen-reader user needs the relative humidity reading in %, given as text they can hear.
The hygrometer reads 85 %
